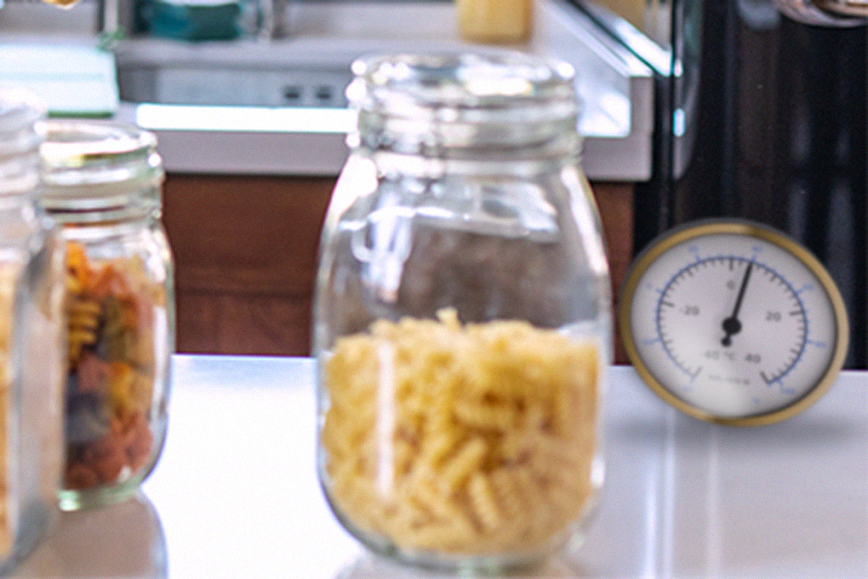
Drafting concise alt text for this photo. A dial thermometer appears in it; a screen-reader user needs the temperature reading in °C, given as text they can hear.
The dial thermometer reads 4 °C
